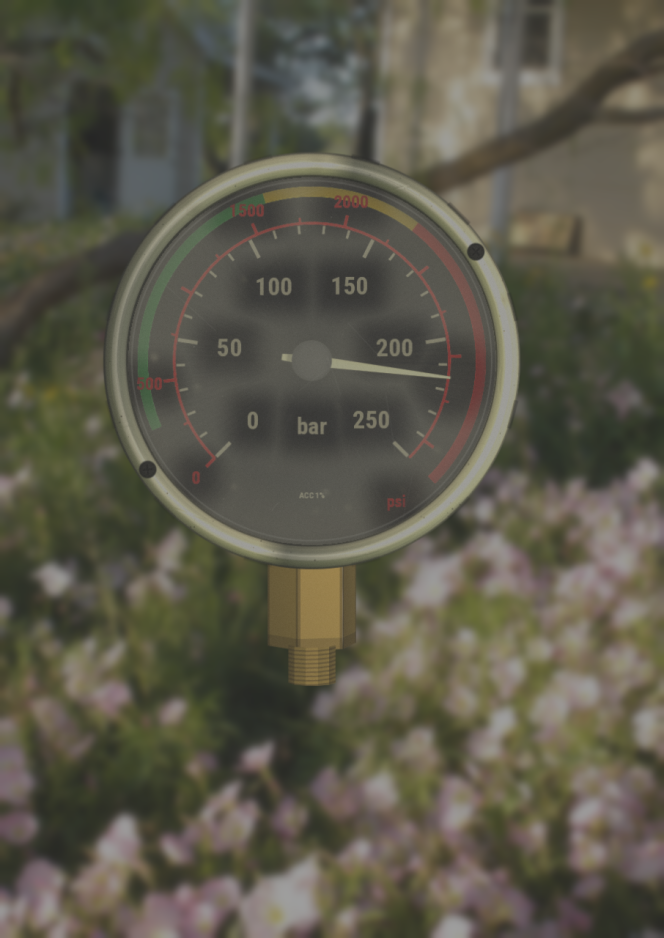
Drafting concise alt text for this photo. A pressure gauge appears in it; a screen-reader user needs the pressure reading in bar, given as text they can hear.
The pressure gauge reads 215 bar
